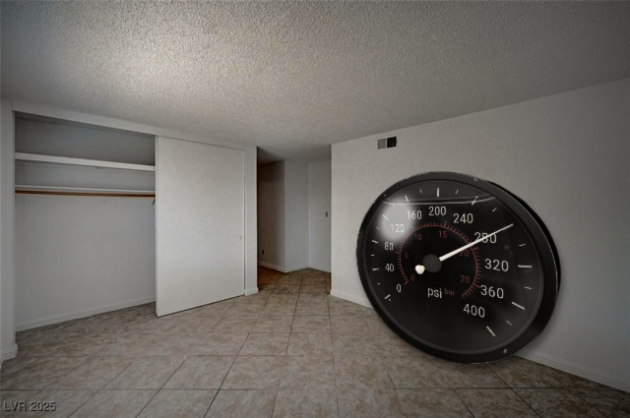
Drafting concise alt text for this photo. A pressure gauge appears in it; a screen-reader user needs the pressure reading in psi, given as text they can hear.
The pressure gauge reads 280 psi
